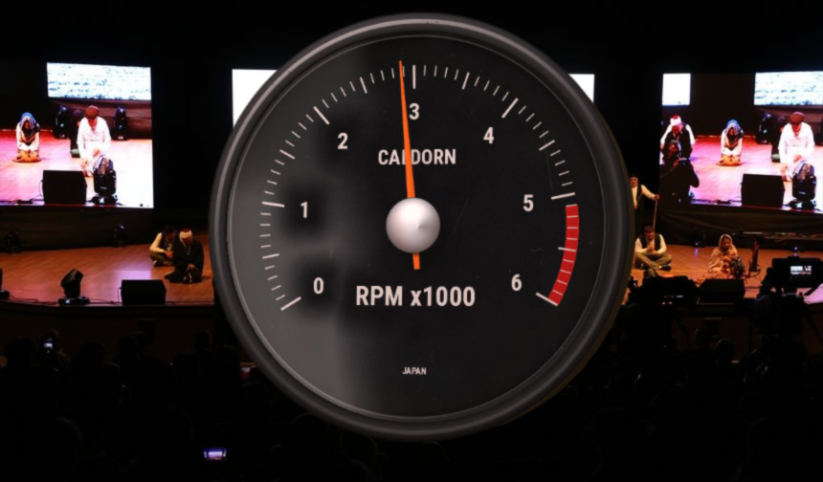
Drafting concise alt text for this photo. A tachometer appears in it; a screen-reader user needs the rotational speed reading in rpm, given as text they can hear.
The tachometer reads 2900 rpm
